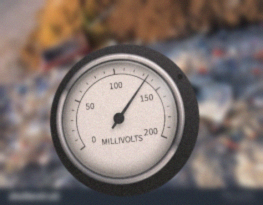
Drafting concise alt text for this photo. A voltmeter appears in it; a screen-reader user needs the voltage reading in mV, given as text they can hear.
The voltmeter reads 135 mV
